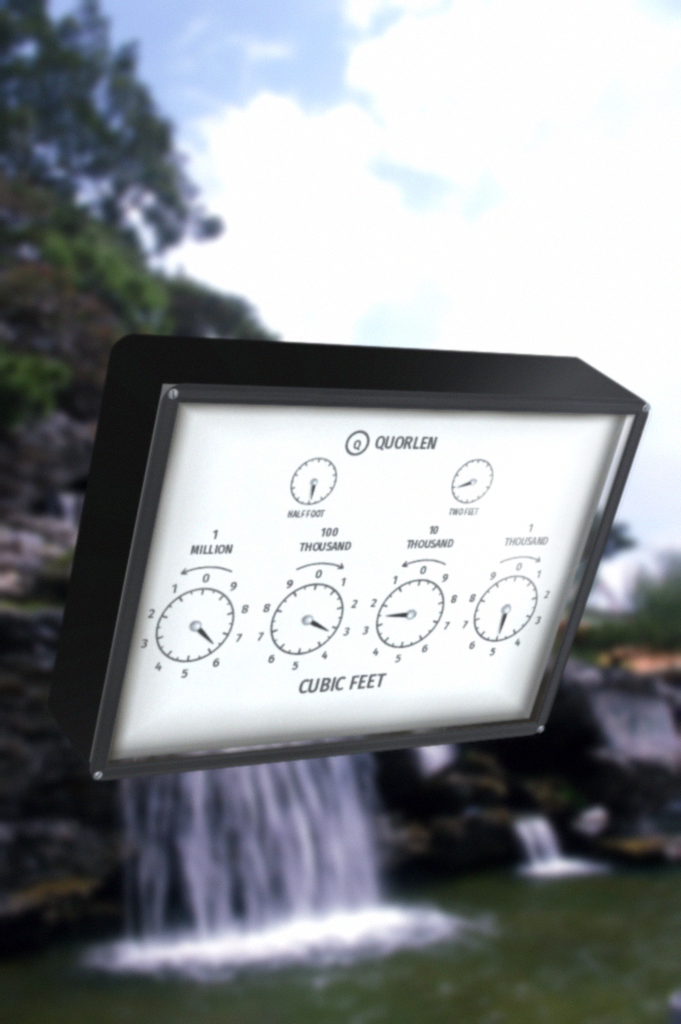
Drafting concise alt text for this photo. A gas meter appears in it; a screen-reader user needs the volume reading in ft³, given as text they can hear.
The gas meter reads 632500 ft³
